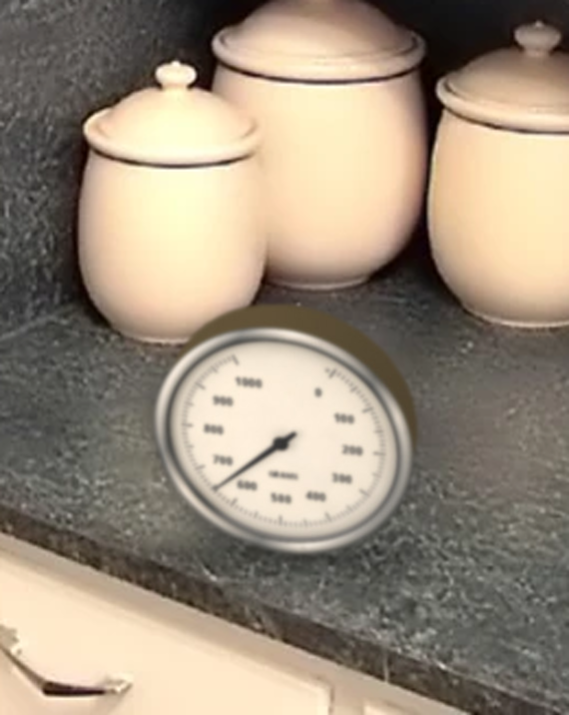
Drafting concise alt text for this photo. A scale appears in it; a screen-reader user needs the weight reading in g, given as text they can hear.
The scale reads 650 g
